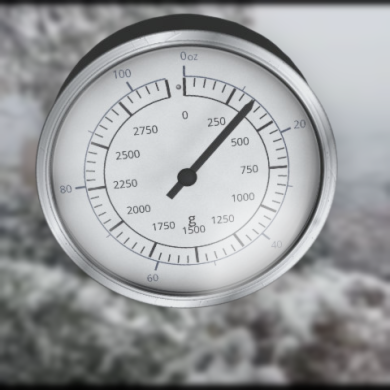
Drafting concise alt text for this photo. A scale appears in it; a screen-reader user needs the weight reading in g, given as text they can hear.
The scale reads 350 g
